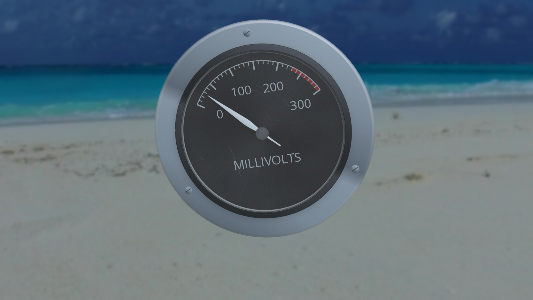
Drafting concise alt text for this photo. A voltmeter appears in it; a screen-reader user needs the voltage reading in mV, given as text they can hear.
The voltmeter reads 30 mV
